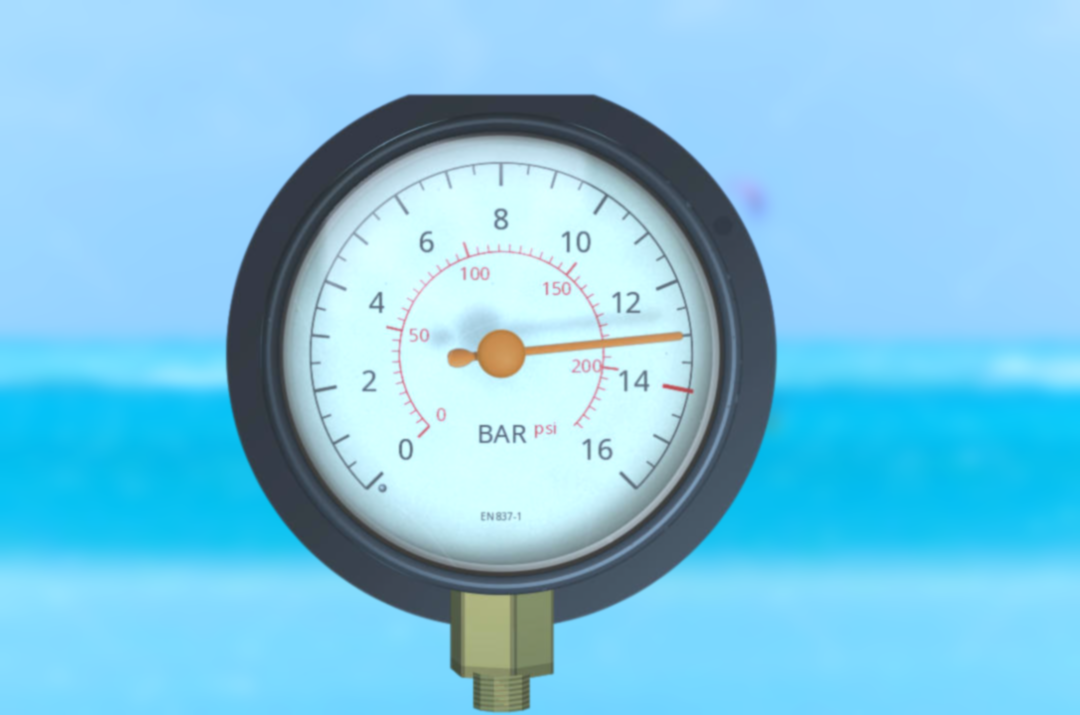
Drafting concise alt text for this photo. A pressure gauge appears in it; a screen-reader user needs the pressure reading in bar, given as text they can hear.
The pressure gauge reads 13 bar
